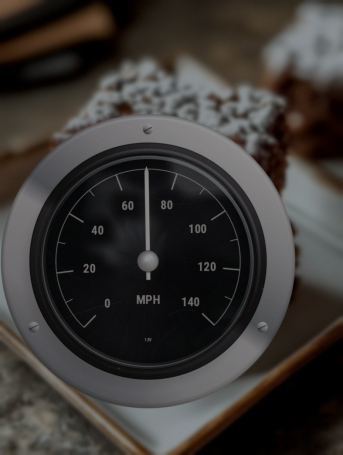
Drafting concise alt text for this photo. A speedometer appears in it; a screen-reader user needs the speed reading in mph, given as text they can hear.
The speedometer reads 70 mph
